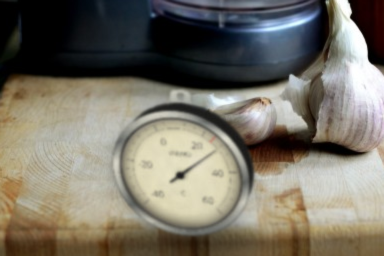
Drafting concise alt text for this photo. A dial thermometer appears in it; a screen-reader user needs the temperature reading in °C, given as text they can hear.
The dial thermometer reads 28 °C
